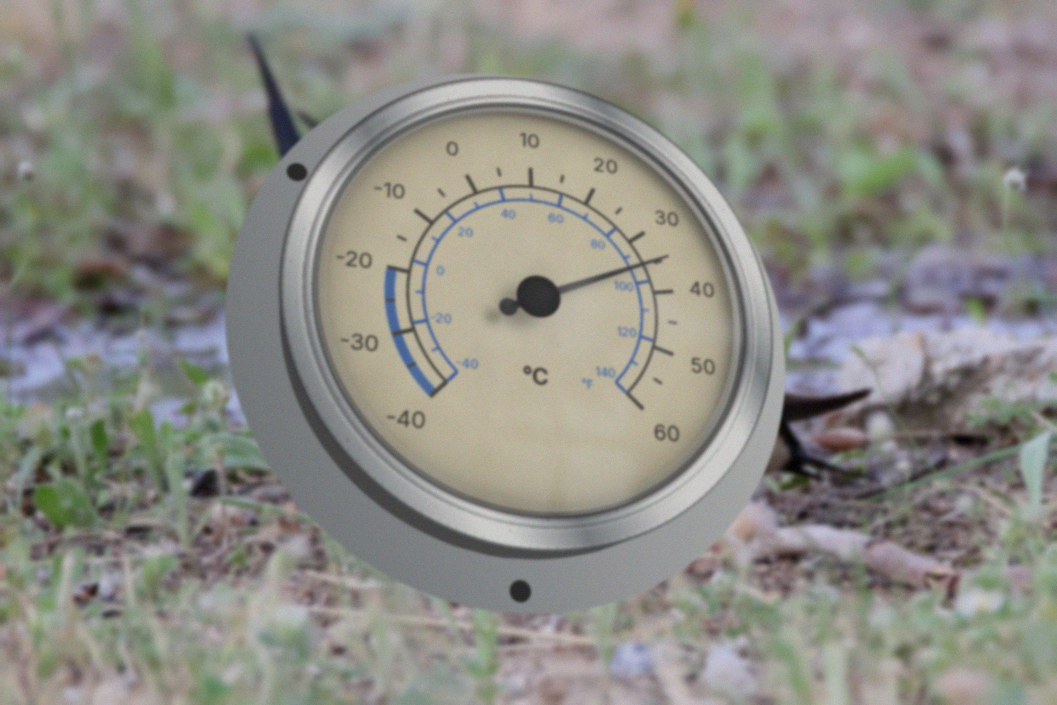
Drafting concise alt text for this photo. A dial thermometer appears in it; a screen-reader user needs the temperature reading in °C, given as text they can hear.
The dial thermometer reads 35 °C
